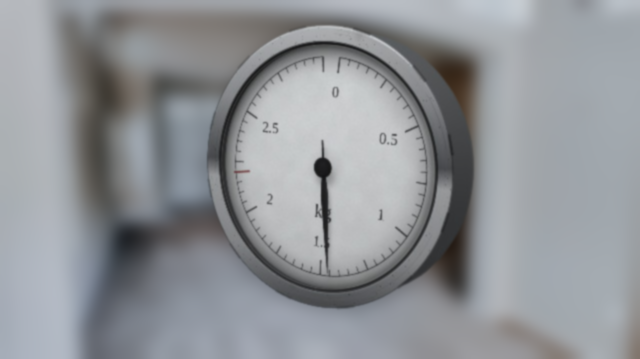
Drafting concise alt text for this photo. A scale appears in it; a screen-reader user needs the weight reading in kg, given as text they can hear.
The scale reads 1.45 kg
